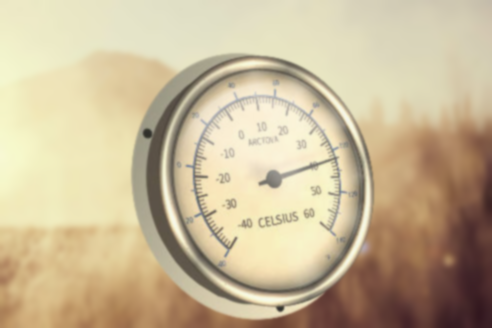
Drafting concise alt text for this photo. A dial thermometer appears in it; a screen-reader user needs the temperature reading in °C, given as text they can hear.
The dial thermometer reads 40 °C
